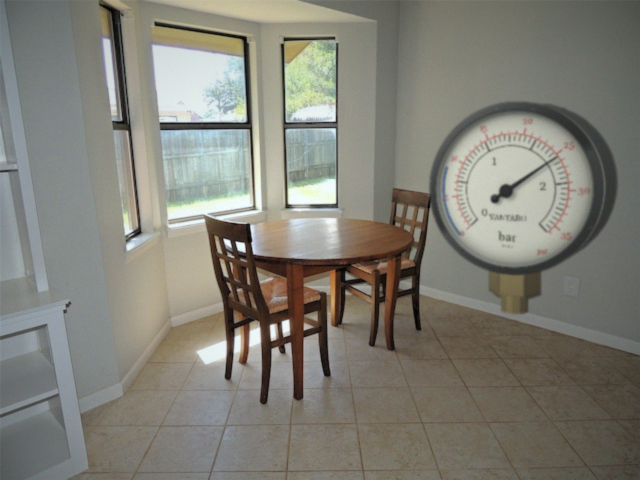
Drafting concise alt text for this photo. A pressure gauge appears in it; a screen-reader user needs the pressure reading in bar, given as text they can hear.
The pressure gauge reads 1.75 bar
